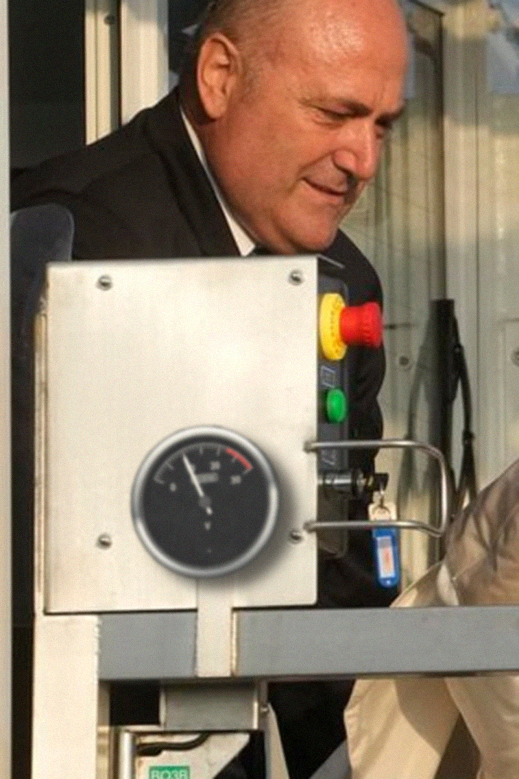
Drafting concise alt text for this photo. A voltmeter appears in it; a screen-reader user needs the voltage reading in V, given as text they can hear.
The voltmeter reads 10 V
